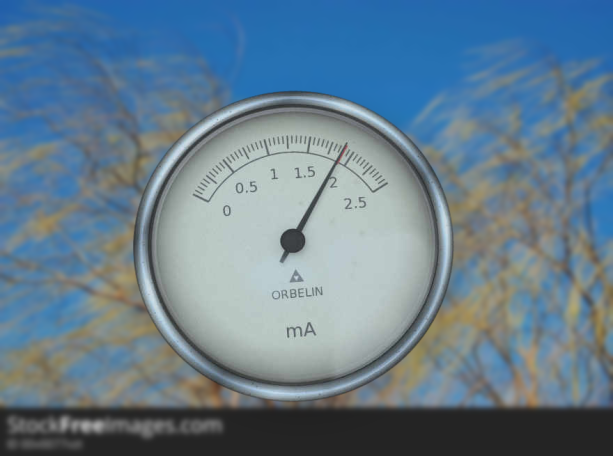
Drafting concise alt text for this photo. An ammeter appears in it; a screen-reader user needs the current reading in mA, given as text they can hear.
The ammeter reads 1.9 mA
